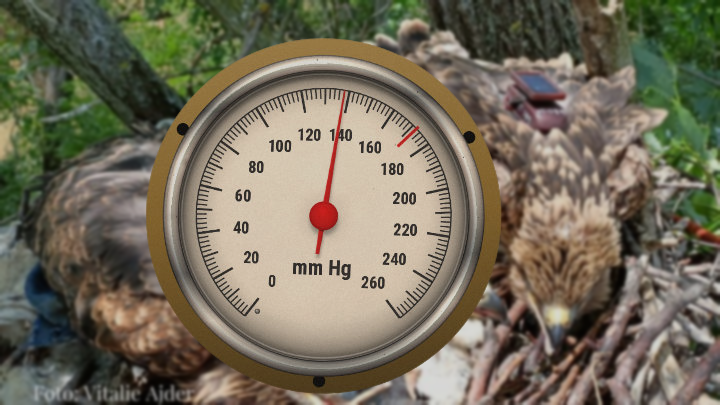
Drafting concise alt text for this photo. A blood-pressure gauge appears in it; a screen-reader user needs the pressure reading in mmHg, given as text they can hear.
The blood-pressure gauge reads 138 mmHg
